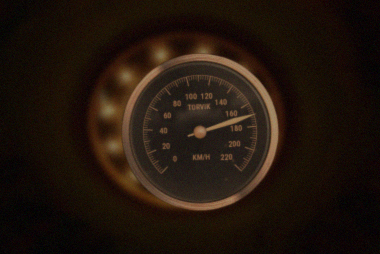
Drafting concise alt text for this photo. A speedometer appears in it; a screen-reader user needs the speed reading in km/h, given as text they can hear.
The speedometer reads 170 km/h
